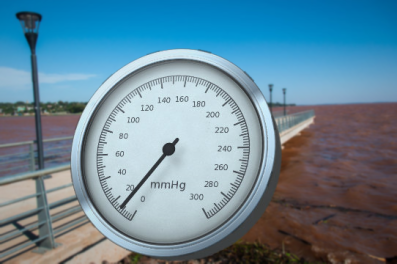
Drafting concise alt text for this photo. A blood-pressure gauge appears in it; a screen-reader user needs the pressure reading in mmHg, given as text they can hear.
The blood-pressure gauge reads 10 mmHg
